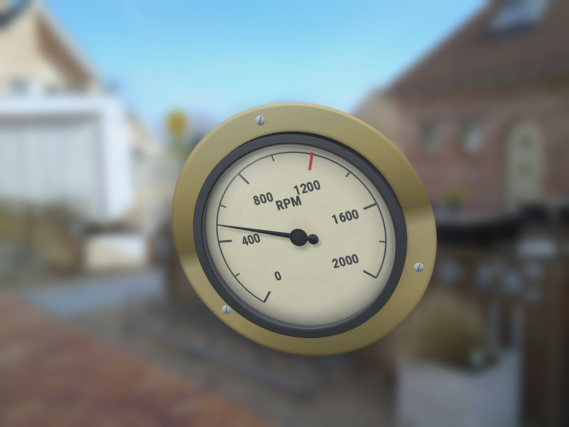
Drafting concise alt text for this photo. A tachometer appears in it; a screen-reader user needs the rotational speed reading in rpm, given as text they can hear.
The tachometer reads 500 rpm
